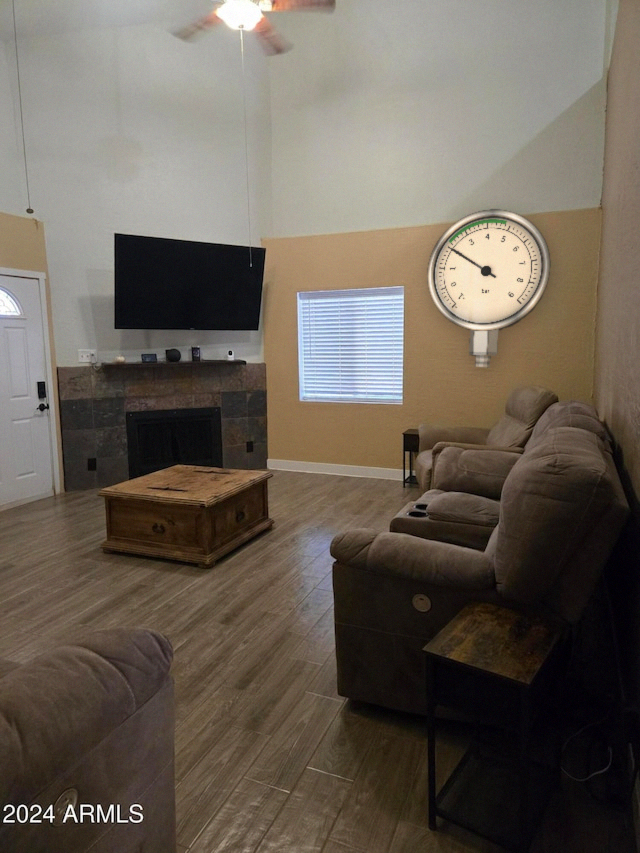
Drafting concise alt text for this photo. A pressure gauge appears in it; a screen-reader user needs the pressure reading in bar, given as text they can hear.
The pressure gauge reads 2 bar
